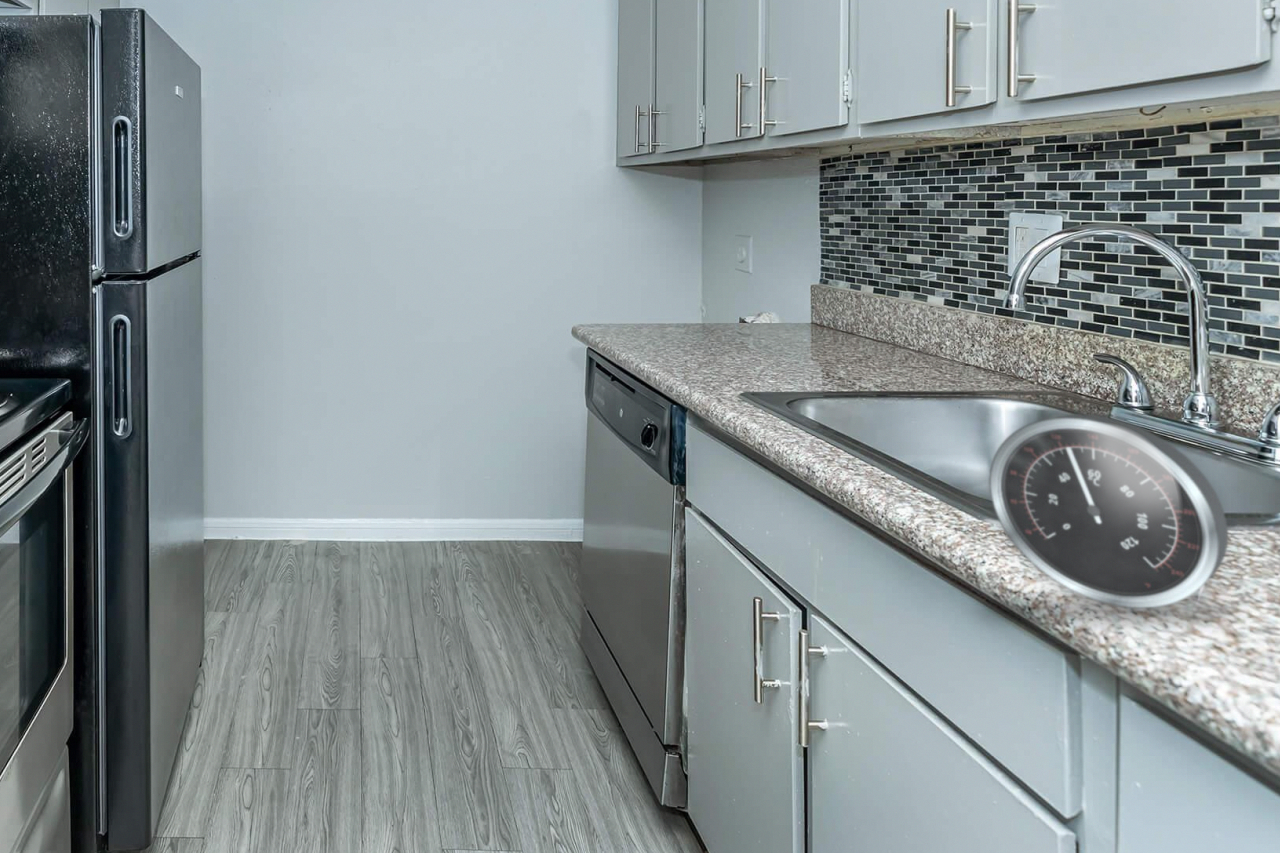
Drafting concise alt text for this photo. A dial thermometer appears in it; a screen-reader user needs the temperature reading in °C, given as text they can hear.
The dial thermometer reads 52 °C
